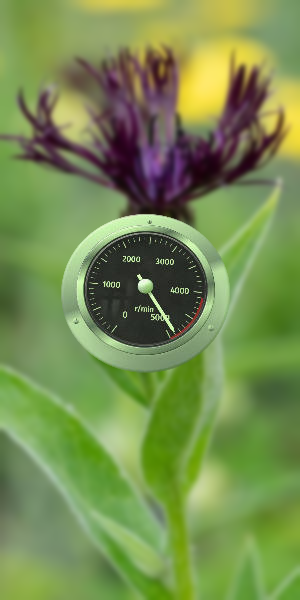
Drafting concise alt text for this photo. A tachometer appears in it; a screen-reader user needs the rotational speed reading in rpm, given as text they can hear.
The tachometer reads 4900 rpm
